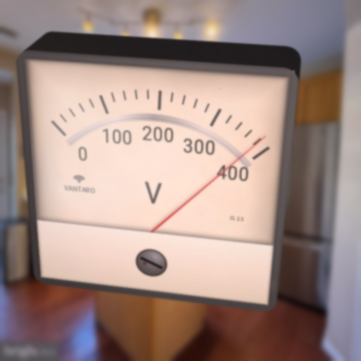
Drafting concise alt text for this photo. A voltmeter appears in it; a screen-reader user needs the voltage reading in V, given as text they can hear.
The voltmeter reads 380 V
